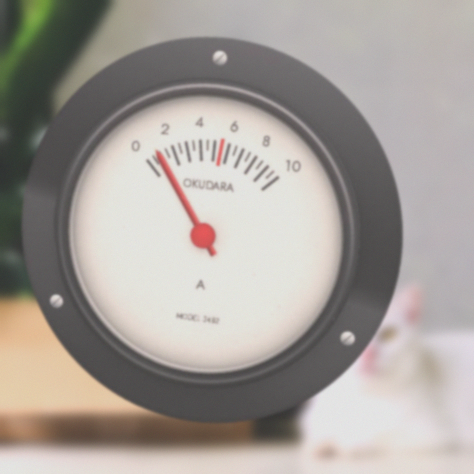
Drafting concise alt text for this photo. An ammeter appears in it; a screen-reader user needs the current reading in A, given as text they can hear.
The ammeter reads 1 A
